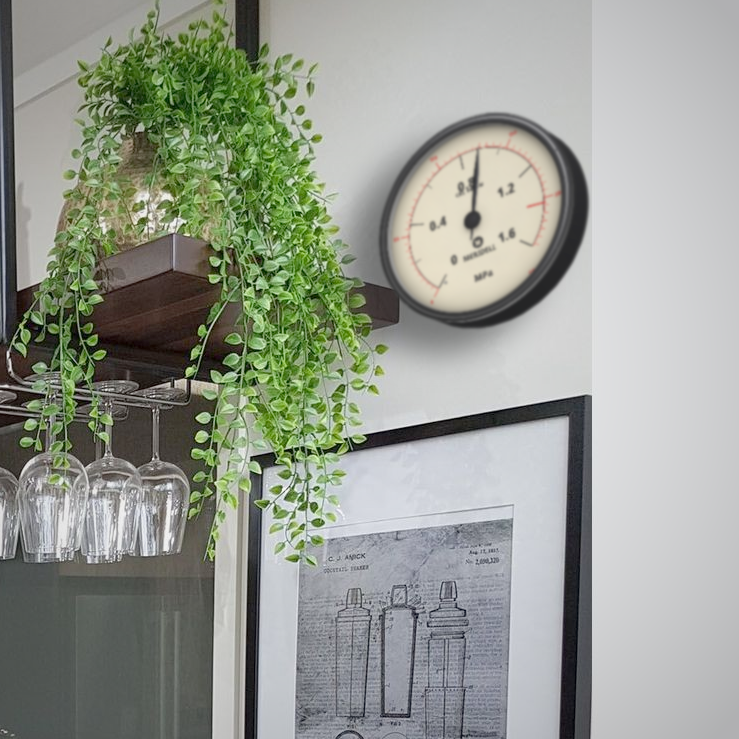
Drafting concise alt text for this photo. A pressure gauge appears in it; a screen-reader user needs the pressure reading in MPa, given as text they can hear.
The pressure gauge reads 0.9 MPa
